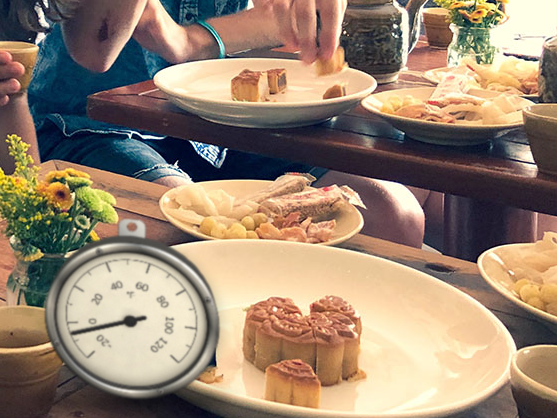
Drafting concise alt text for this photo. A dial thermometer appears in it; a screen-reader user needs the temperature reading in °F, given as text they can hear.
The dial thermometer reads -5 °F
